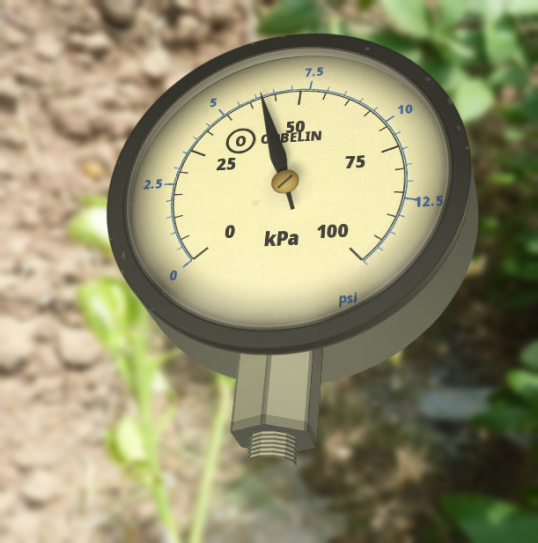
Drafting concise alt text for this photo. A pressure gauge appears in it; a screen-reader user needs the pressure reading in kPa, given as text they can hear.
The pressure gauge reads 42.5 kPa
